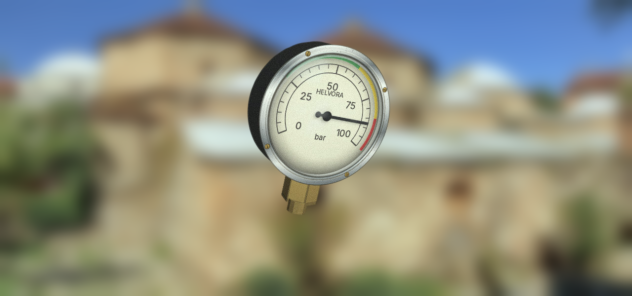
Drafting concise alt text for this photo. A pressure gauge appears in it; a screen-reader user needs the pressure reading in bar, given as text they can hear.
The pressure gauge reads 87.5 bar
